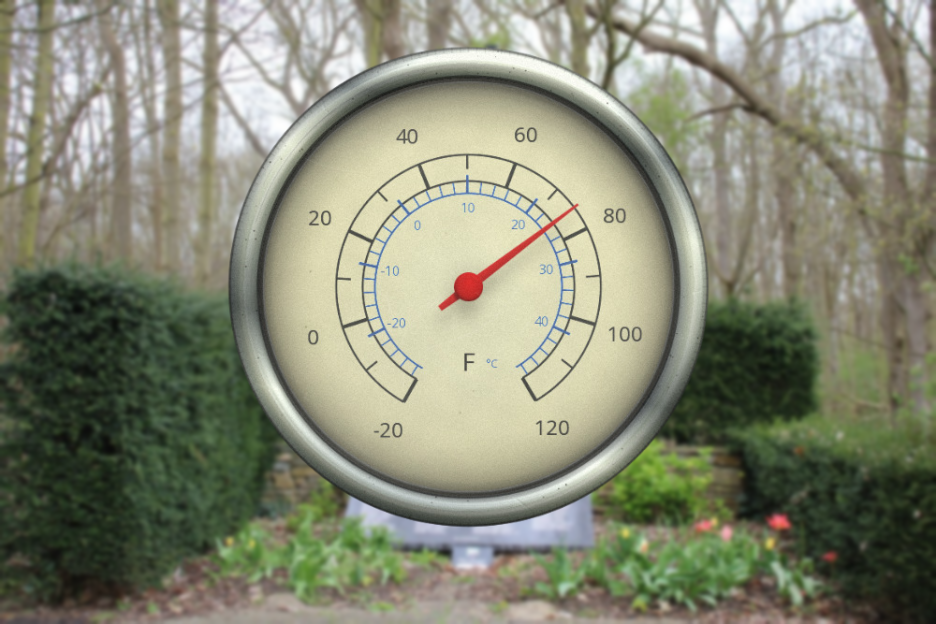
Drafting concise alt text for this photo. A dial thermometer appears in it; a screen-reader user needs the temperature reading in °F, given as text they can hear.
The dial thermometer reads 75 °F
